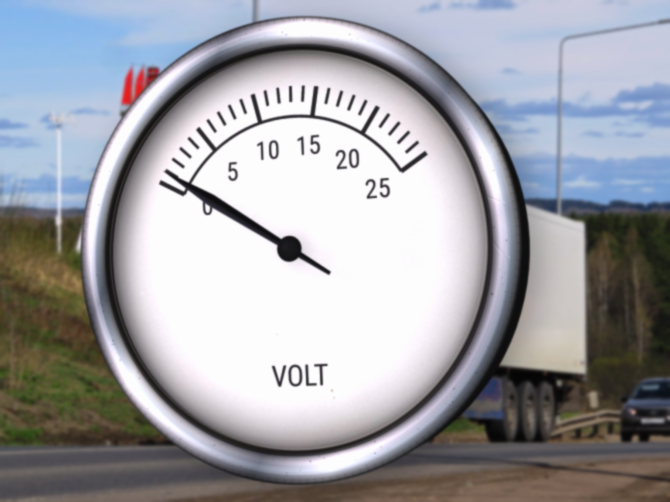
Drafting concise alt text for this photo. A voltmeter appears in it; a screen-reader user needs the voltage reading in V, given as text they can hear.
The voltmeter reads 1 V
